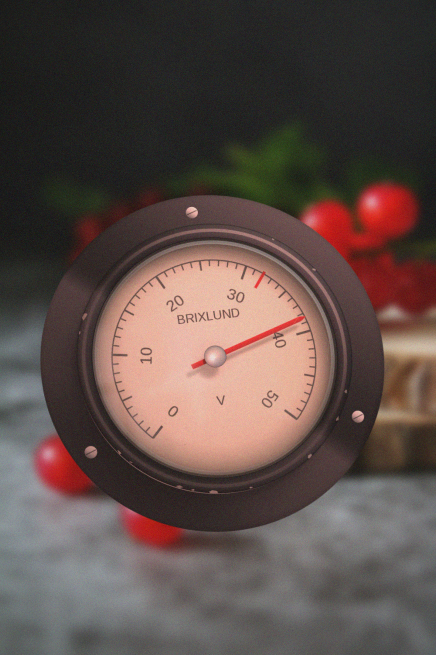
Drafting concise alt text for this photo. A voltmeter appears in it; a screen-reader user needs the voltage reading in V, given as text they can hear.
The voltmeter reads 38.5 V
